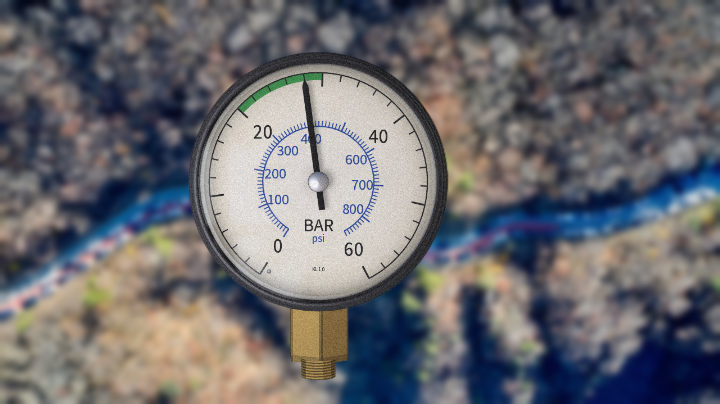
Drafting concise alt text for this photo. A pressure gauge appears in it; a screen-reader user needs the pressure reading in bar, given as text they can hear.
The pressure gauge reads 28 bar
